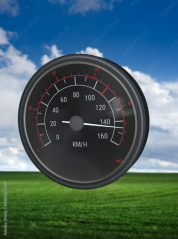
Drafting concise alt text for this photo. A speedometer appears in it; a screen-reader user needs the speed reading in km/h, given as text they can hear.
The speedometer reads 145 km/h
